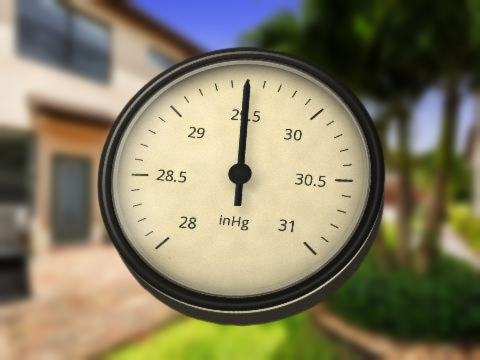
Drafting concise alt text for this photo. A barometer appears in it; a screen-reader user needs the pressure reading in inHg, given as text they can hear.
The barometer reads 29.5 inHg
